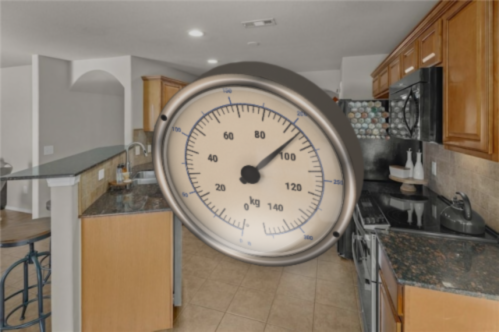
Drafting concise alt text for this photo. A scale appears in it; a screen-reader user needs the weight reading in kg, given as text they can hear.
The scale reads 94 kg
